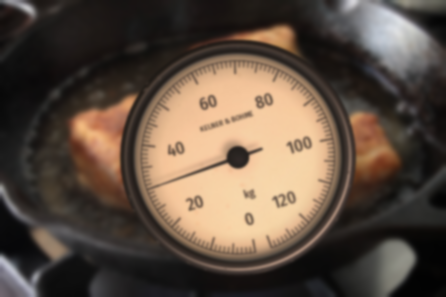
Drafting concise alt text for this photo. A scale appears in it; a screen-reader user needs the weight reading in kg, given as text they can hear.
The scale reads 30 kg
